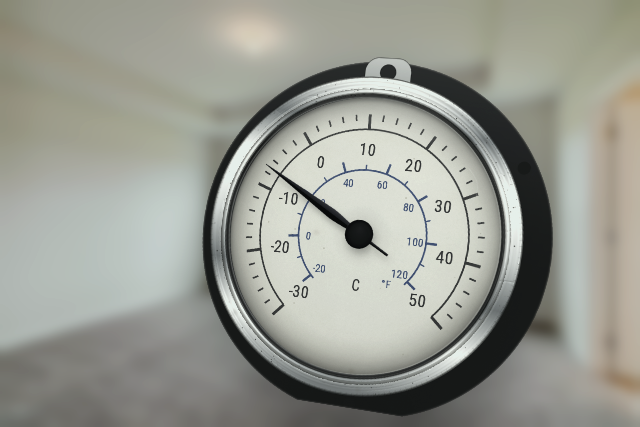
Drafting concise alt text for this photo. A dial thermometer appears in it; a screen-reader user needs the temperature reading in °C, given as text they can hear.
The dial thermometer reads -7 °C
